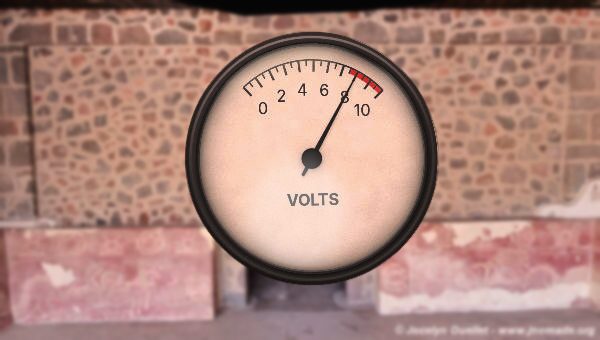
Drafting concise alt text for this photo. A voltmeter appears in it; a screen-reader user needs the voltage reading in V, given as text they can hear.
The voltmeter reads 8 V
